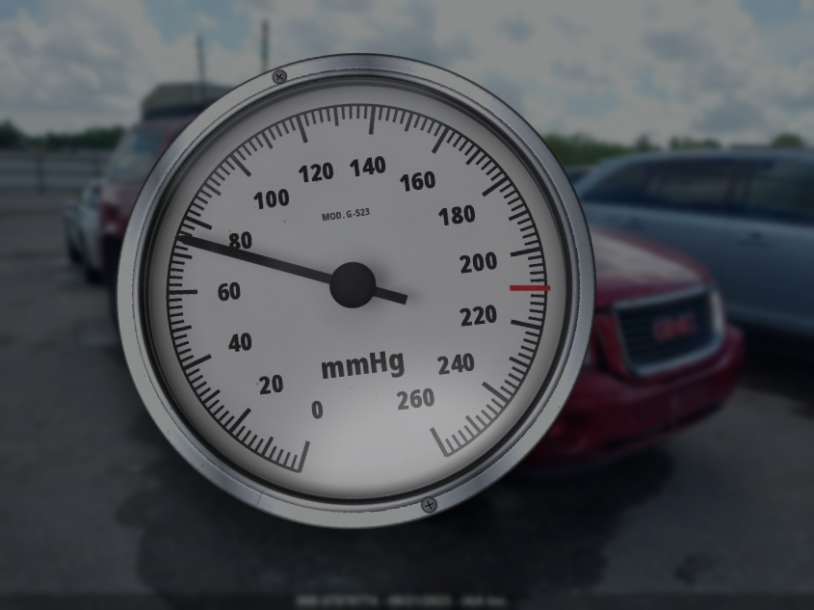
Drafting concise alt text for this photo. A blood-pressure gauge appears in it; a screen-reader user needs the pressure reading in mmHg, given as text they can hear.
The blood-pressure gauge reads 74 mmHg
